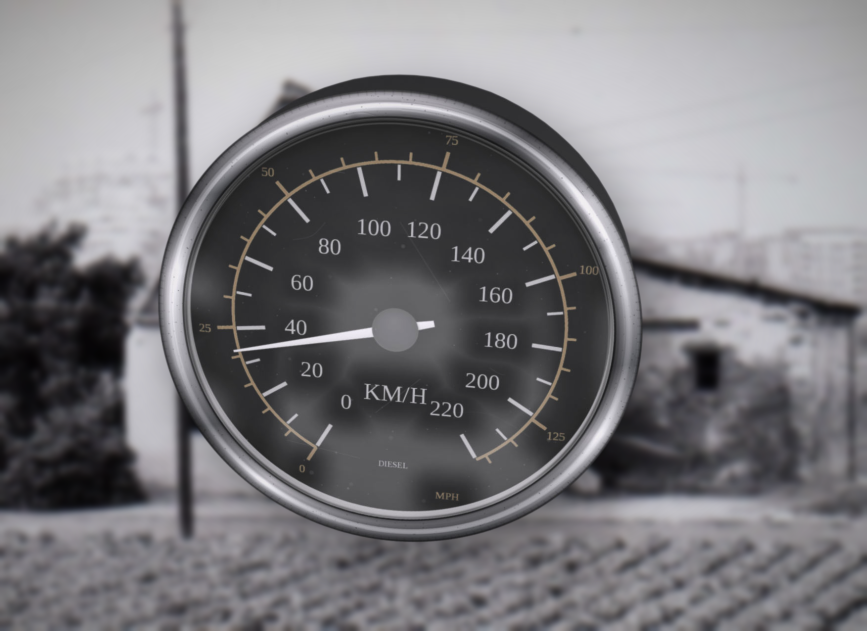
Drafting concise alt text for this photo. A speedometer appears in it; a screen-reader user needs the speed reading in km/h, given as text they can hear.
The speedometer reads 35 km/h
